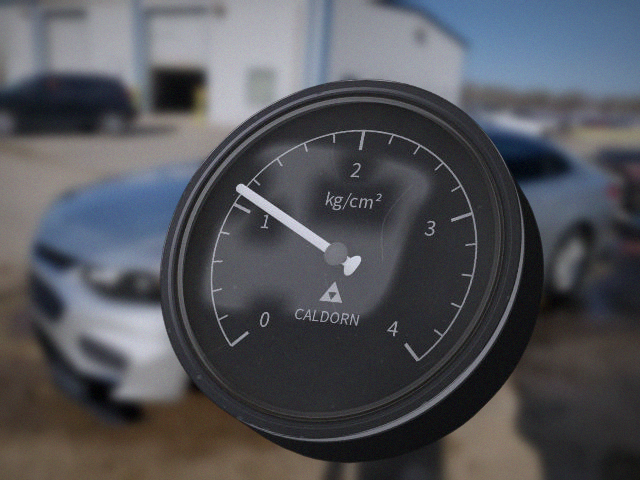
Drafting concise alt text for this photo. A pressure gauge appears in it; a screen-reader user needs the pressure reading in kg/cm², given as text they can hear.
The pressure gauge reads 1.1 kg/cm²
